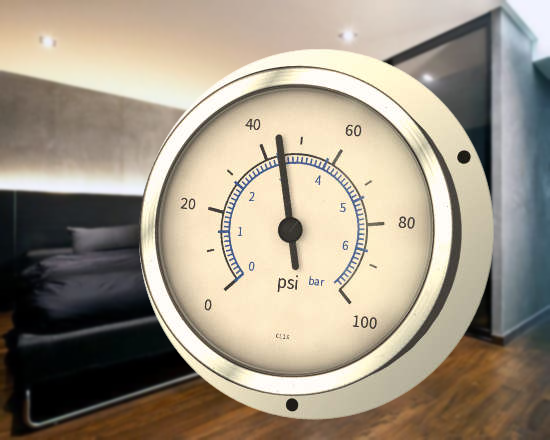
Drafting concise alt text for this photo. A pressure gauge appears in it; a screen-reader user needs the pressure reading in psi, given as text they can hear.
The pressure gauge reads 45 psi
